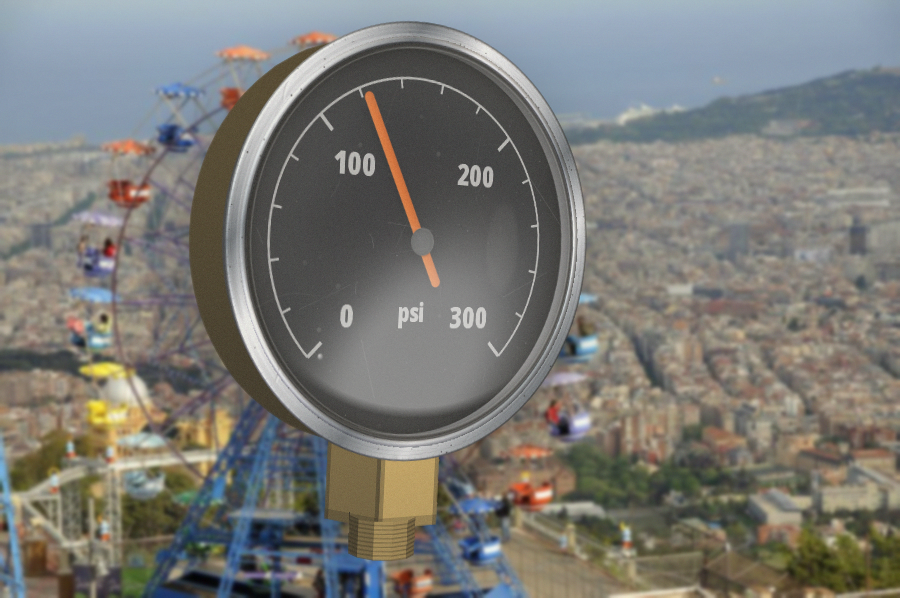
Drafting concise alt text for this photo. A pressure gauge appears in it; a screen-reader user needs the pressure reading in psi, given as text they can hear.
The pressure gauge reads 120 psi
